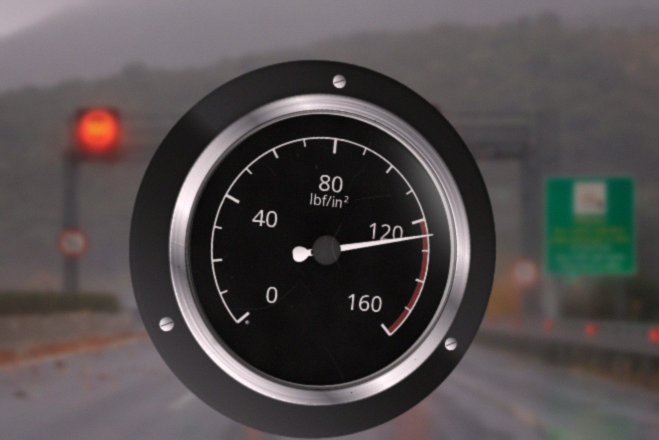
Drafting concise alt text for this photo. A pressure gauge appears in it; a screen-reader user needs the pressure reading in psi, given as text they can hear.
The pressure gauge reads 125 psi
